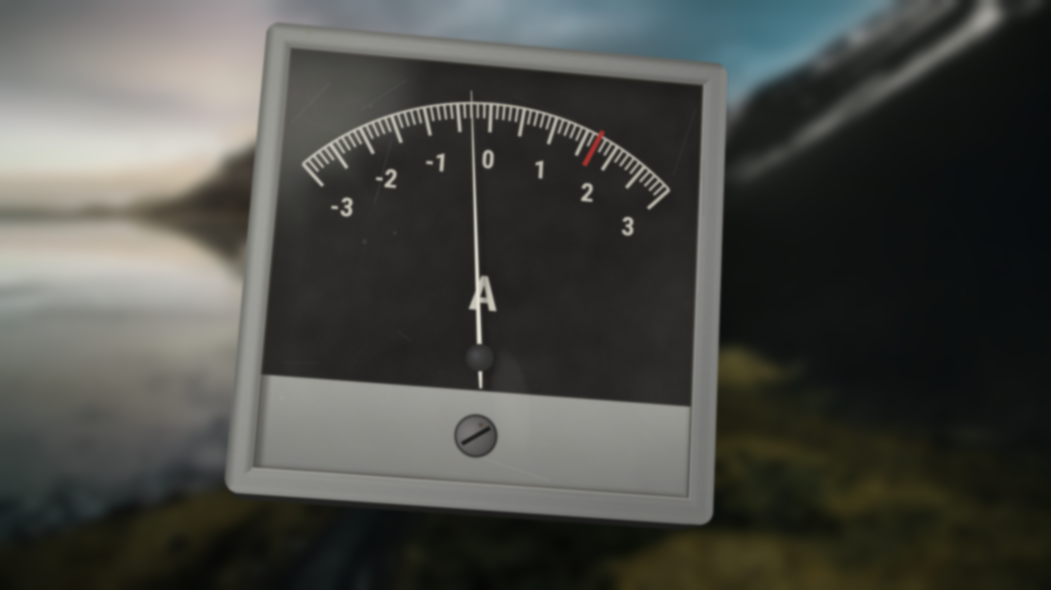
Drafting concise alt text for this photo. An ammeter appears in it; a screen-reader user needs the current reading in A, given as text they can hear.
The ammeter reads -0.3 A
